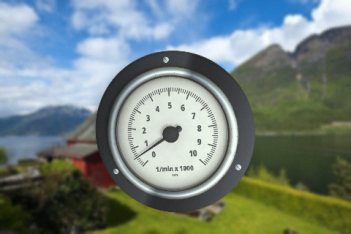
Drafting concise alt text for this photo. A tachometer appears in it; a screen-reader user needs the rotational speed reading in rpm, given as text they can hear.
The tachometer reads 500 rpm
